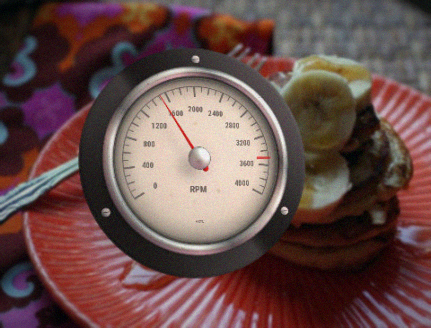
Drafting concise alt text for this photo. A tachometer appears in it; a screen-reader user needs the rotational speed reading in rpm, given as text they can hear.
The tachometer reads 1500 rpm
